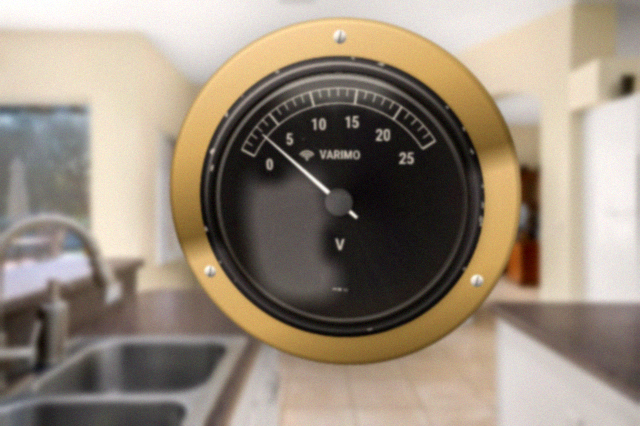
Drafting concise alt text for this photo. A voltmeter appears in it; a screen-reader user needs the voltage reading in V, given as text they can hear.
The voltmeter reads 3 V
